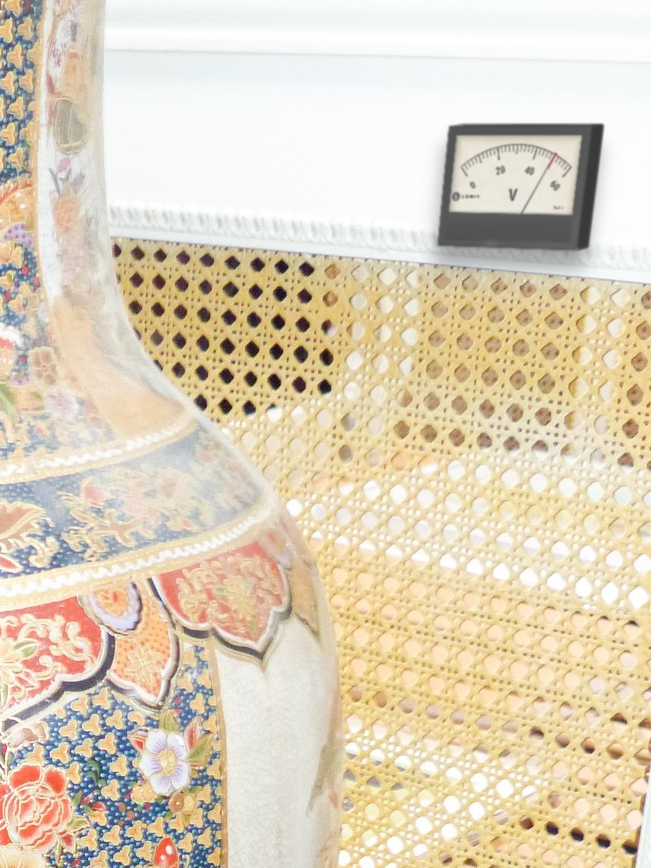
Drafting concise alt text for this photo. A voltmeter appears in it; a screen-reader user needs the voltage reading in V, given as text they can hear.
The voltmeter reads 50 V
